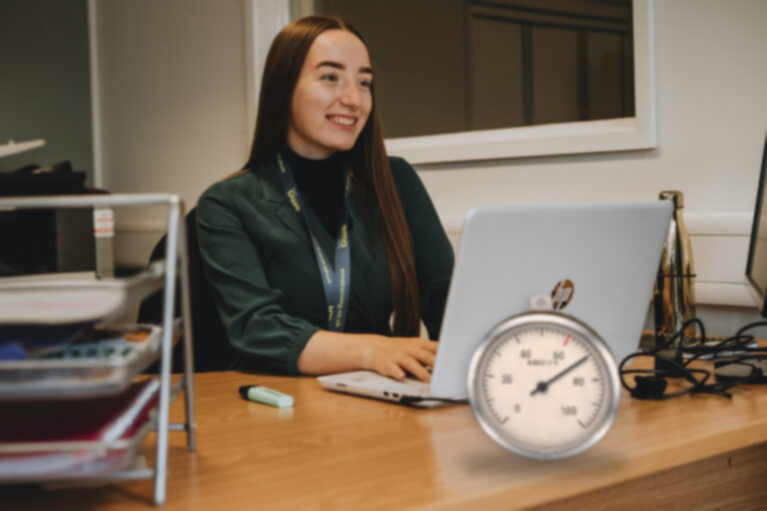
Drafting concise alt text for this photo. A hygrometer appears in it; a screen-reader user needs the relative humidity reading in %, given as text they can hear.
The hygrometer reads 70 %
